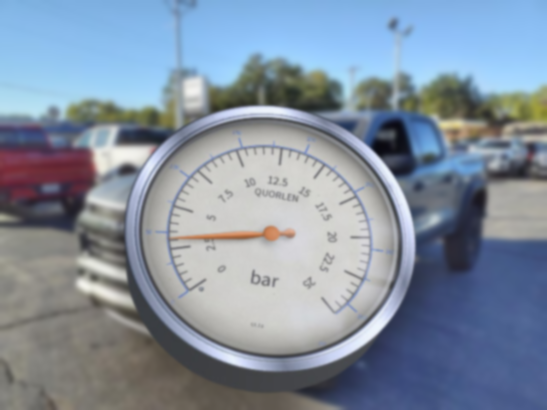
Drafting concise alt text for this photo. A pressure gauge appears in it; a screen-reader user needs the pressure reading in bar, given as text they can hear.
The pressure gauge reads 3 bar
